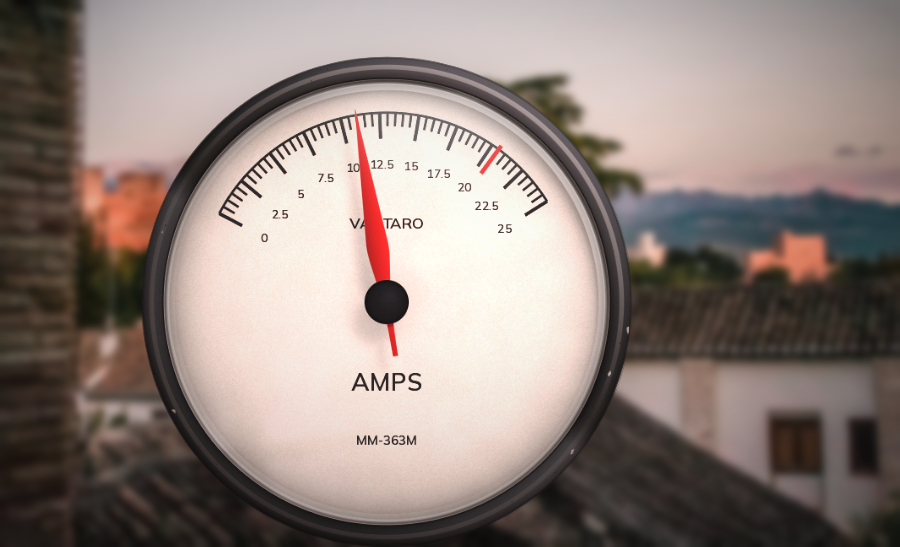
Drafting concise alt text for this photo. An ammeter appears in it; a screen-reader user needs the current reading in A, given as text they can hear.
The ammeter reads 11 A
